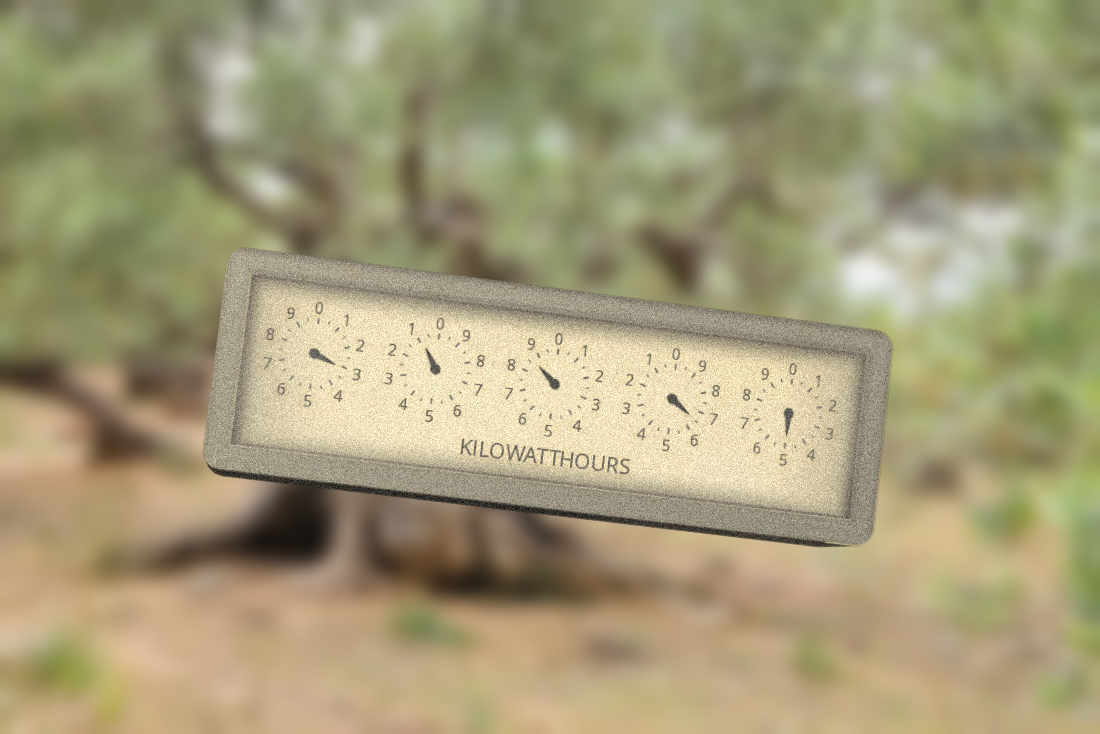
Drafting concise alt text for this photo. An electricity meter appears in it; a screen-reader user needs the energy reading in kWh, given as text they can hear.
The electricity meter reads 30865 kWh
